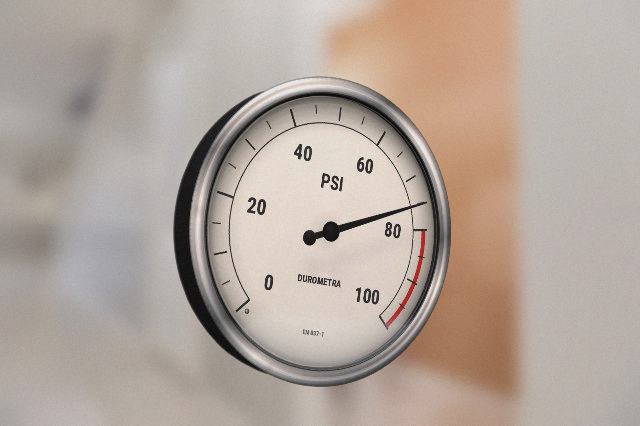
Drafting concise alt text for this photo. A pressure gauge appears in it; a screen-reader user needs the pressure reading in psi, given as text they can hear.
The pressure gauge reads 75 psi
